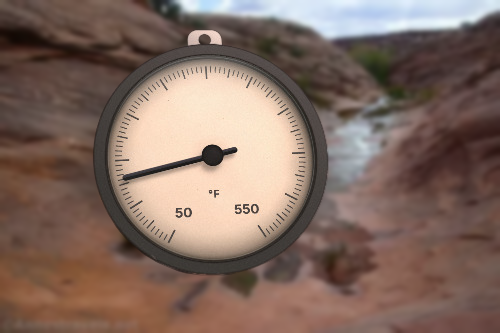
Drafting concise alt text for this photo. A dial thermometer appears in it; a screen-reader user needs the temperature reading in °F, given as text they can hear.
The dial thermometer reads 130 °F
